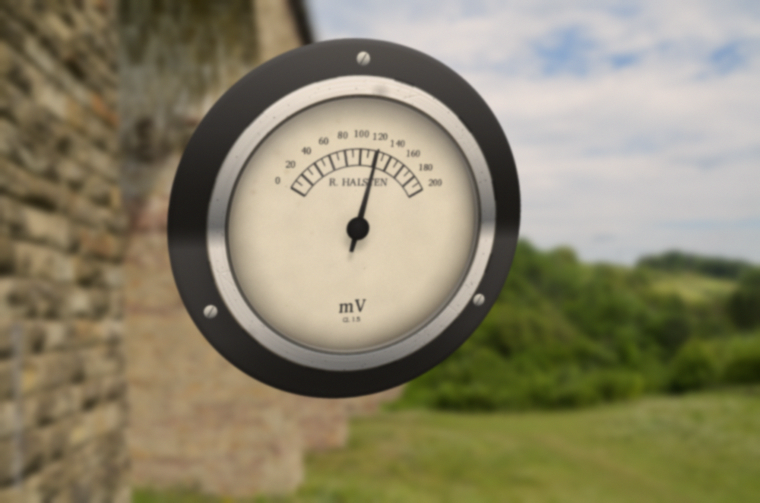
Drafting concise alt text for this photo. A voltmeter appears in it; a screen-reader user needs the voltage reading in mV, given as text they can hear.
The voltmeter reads 120 mV
